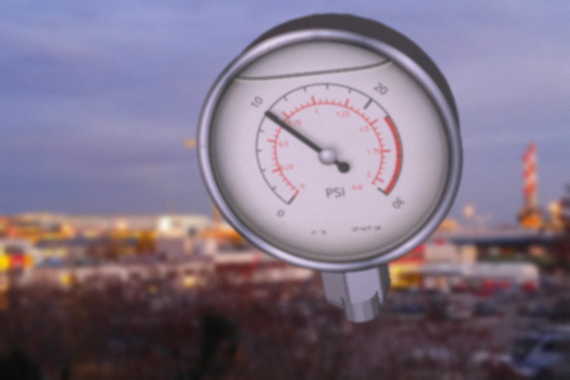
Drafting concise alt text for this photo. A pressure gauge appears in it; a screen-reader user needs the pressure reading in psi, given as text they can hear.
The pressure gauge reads 10 psi
